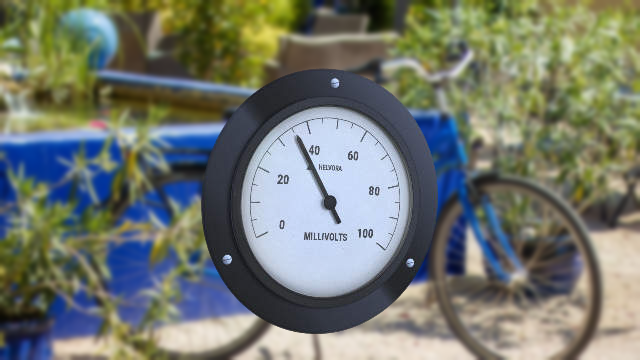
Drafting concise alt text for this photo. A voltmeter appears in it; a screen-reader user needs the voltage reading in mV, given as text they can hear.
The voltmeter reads 35 mV
